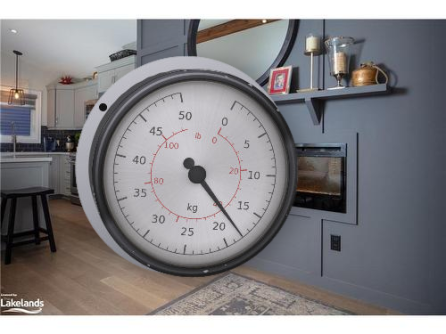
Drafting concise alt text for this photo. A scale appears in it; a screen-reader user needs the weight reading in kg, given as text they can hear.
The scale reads 18 kg
